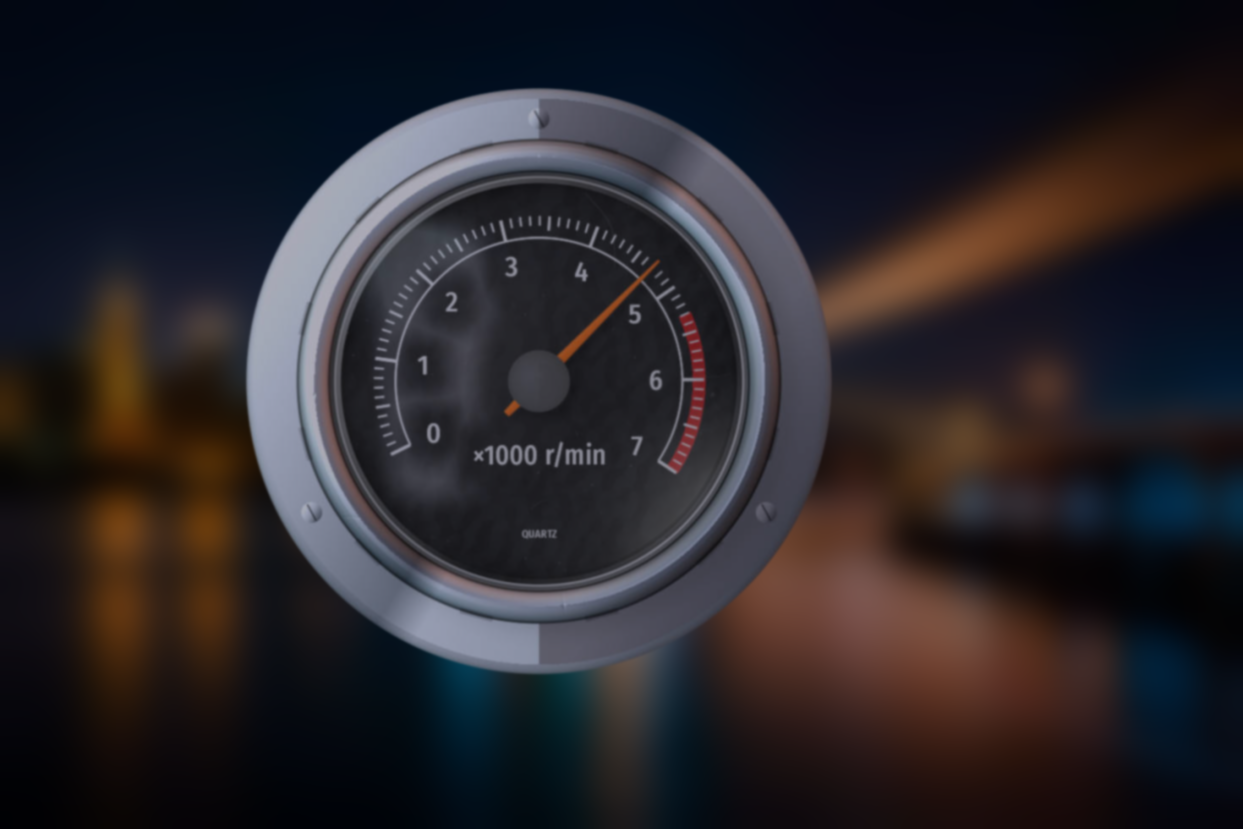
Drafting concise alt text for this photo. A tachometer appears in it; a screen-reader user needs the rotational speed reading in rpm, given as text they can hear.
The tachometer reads 4700 rpm
